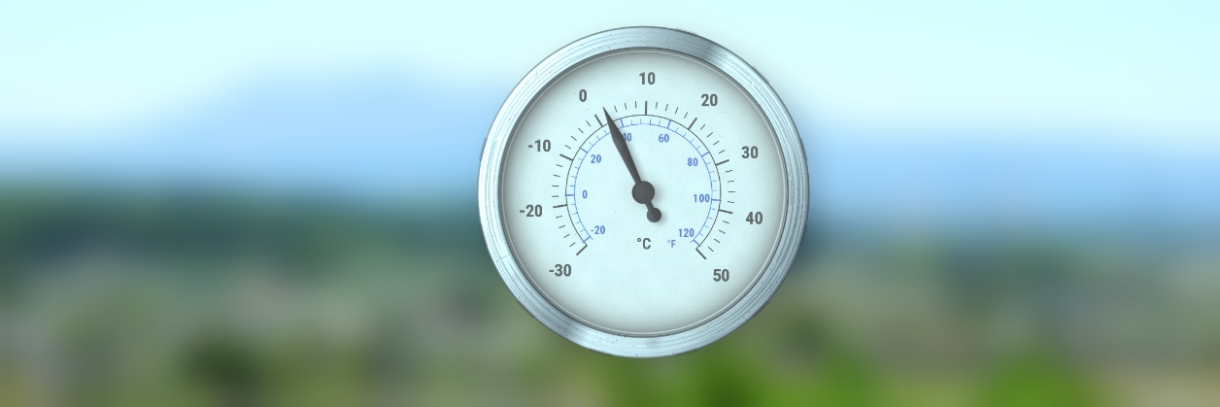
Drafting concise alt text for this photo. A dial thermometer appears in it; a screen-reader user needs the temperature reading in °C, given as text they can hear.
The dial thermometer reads 2 °C
